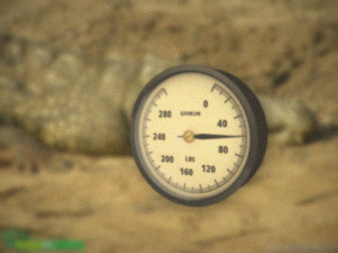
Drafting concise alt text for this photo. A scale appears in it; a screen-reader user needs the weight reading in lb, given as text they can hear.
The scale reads 60 lb
